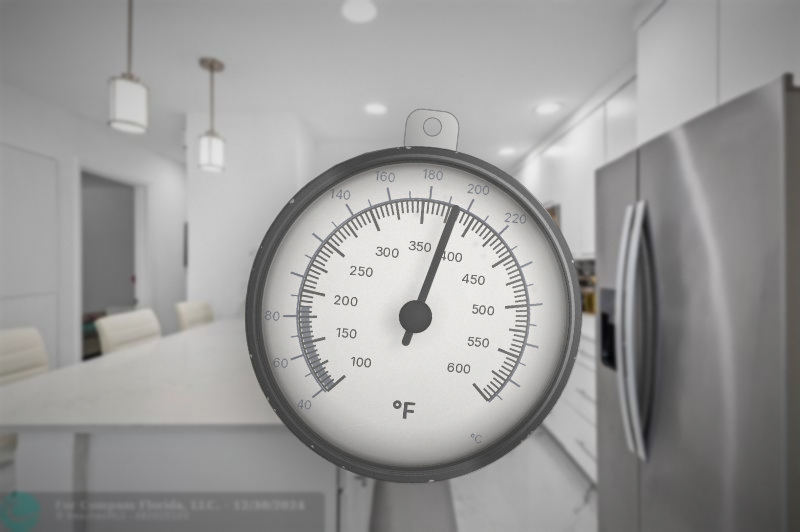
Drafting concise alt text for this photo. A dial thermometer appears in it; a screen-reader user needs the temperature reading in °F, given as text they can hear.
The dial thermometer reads 380 °F
